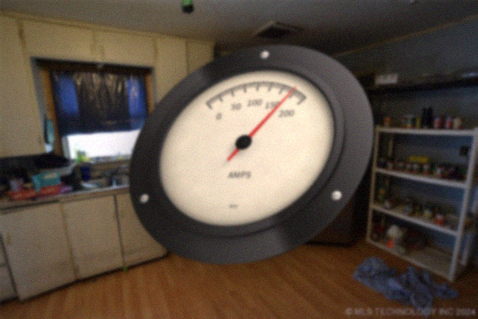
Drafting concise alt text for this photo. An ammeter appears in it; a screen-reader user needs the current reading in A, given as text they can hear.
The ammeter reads 175 A
